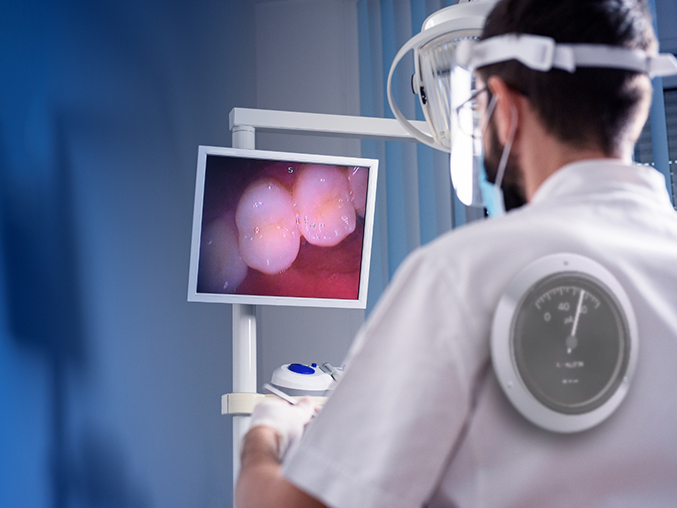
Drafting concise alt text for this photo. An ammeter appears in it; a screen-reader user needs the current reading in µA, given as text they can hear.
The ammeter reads 70 µA
